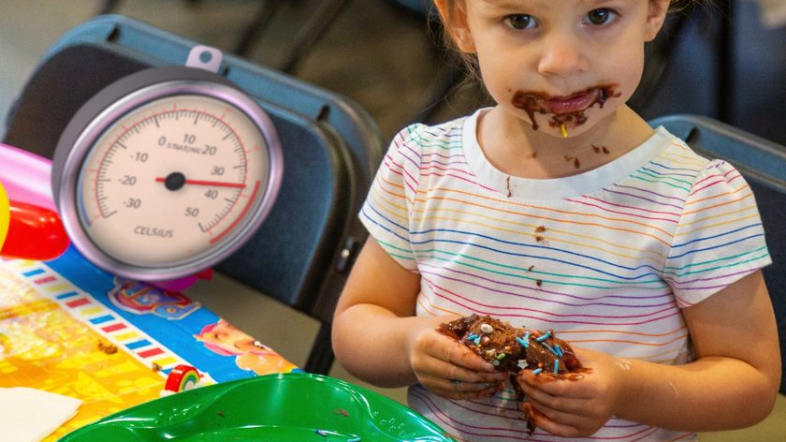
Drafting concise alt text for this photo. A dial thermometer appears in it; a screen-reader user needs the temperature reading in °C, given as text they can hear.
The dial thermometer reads 35 °C
